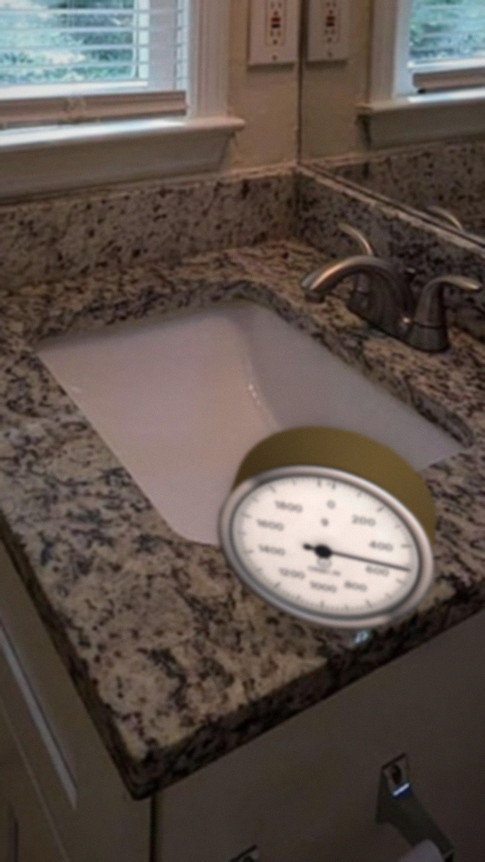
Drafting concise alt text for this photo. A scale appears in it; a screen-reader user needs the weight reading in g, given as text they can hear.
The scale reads 500 g
